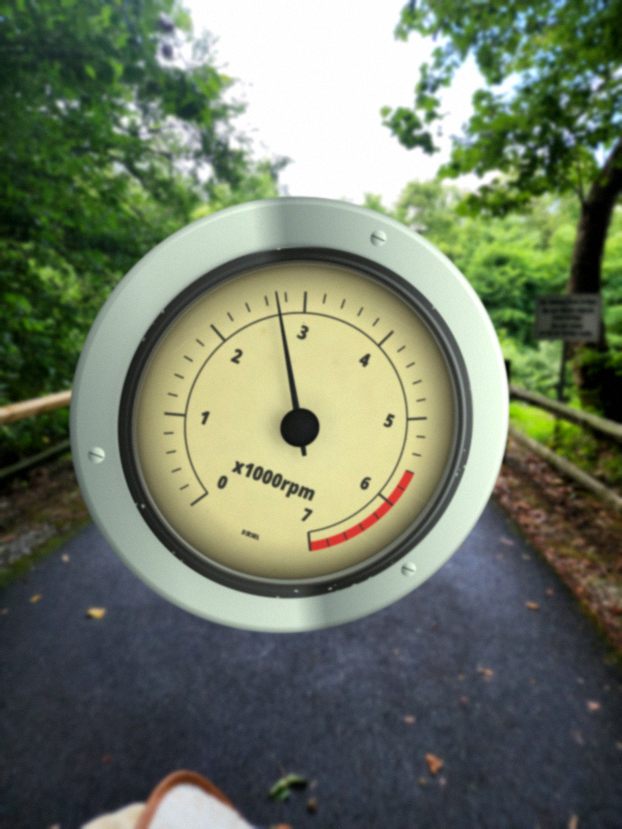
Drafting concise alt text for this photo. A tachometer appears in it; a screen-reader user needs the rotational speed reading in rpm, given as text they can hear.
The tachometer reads 2700 rpm
